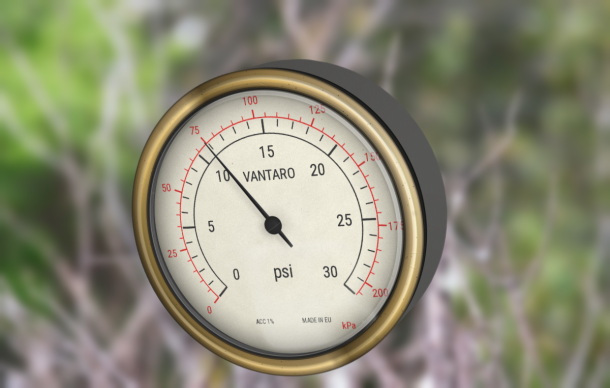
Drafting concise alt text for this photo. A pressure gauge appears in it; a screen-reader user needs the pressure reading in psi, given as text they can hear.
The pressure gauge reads 11 psi
